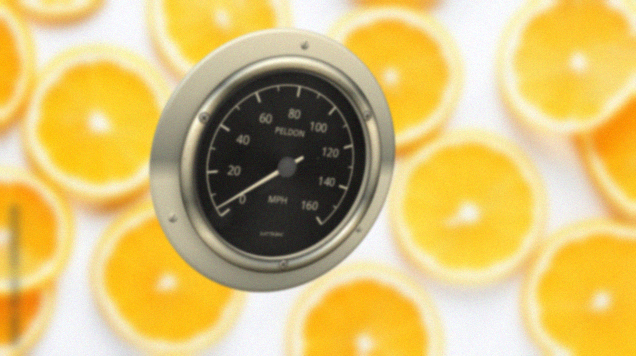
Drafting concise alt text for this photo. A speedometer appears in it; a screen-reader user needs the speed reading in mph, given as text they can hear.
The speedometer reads 5 mph
